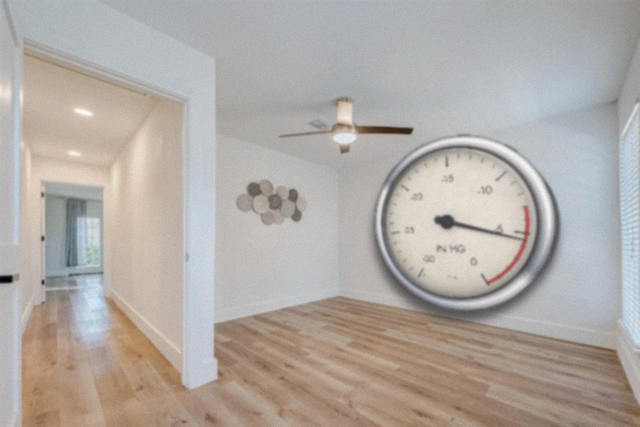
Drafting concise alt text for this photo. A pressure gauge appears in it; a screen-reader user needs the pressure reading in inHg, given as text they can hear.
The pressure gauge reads -4.5 inHg
